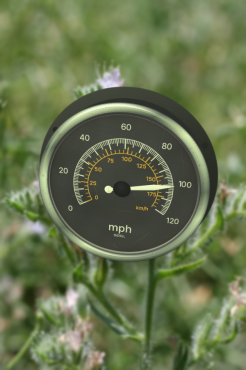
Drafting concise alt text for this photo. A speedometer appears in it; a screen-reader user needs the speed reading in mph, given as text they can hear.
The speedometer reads 100 mph
